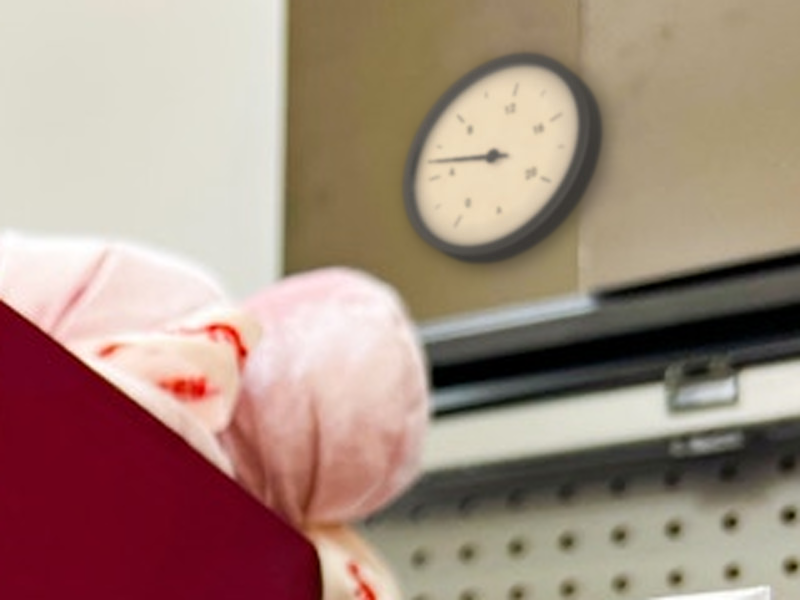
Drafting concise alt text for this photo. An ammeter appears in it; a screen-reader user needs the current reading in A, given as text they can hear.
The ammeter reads 5 A
